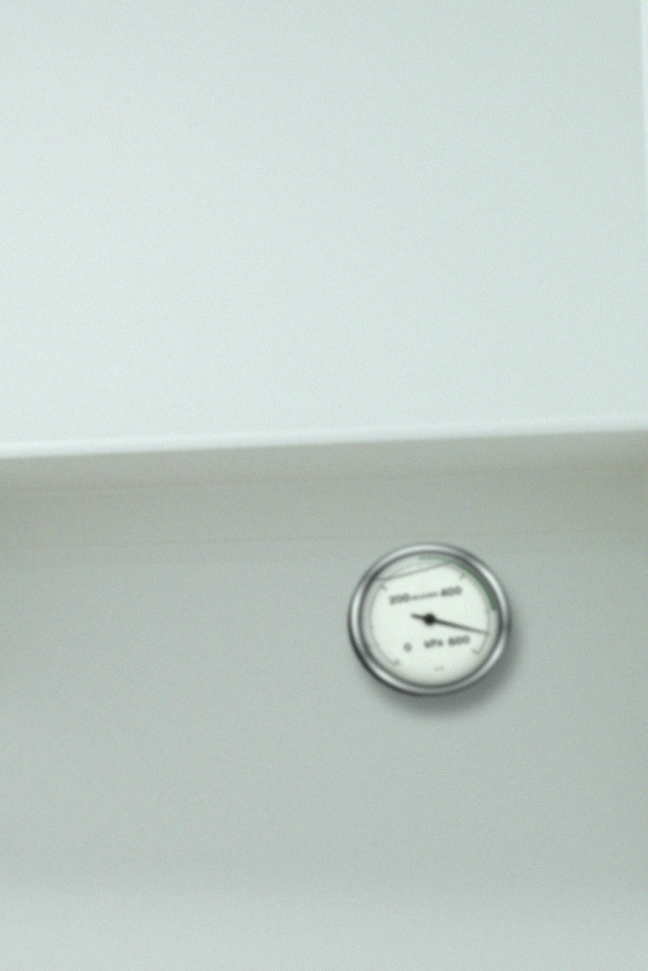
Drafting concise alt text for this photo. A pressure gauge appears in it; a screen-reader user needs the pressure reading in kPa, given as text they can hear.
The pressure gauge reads 550 kPa
